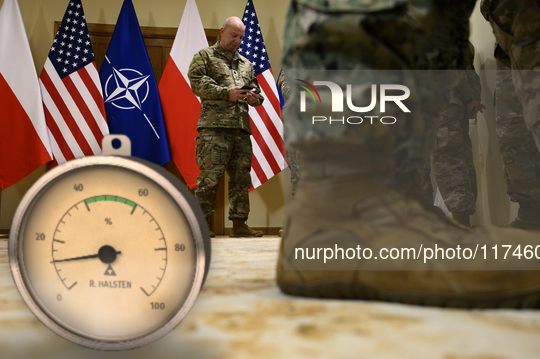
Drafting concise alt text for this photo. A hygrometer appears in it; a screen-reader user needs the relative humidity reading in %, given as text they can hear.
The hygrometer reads 12 %
